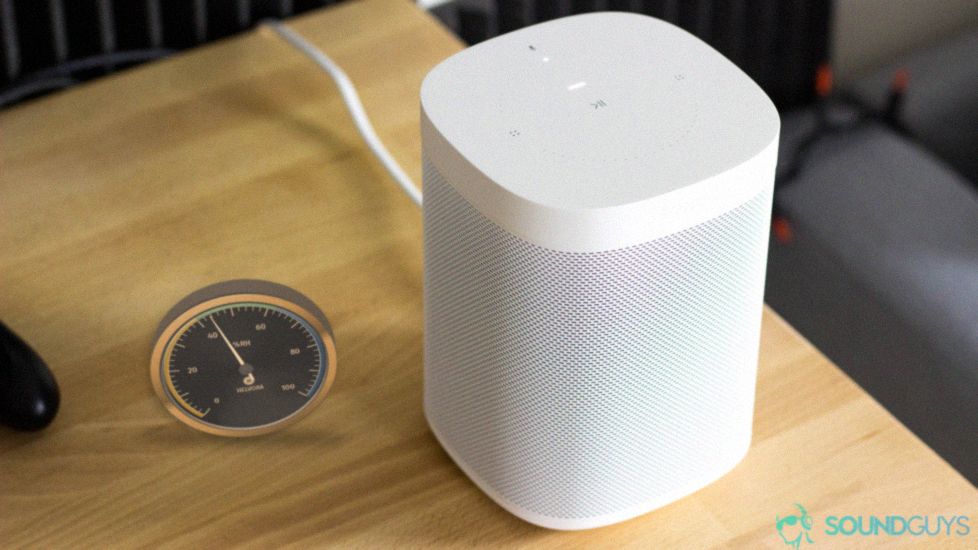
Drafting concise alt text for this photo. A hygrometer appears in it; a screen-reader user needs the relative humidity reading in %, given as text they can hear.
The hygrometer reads 44 %
